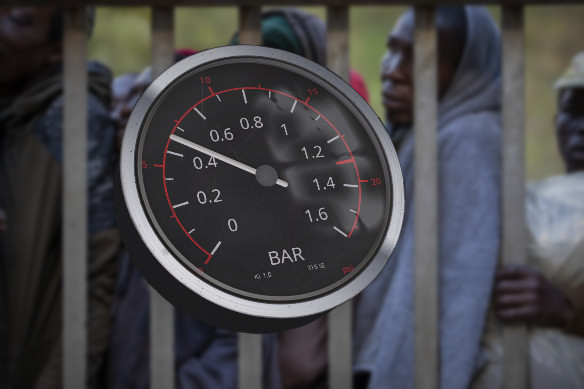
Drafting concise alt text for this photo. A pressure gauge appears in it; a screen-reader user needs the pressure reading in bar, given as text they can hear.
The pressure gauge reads 0.45 bar
